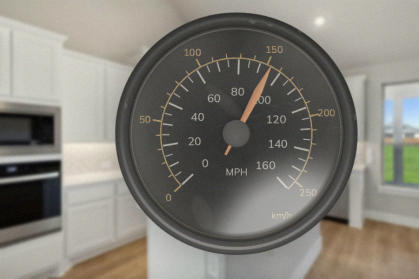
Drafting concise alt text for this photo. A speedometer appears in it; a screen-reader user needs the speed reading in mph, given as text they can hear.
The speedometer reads 95 mph
